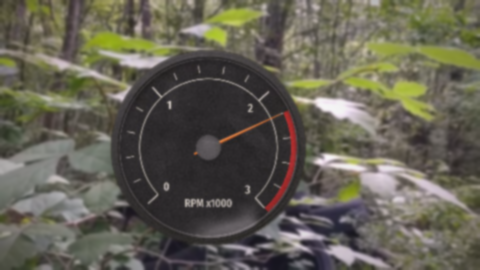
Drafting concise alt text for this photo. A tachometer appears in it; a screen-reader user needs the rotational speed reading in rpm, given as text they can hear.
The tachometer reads 2200 rpm
